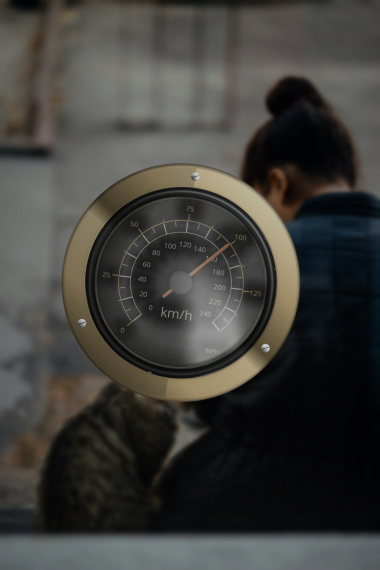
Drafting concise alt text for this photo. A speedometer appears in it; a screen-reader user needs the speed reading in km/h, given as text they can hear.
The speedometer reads 160 km/h
